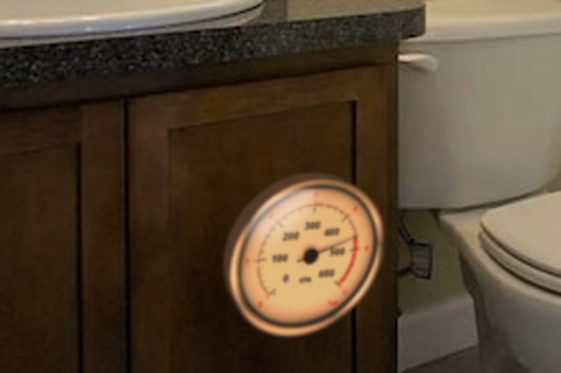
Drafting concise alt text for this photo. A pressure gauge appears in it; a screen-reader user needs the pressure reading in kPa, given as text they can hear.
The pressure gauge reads 460 kPa
